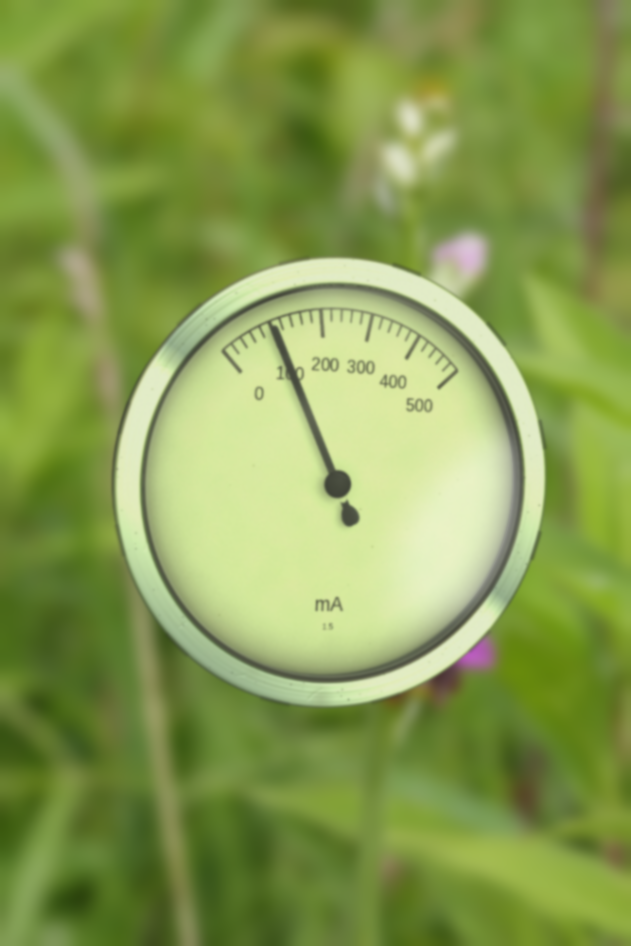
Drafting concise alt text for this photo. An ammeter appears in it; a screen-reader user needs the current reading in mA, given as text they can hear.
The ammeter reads 100 mA
